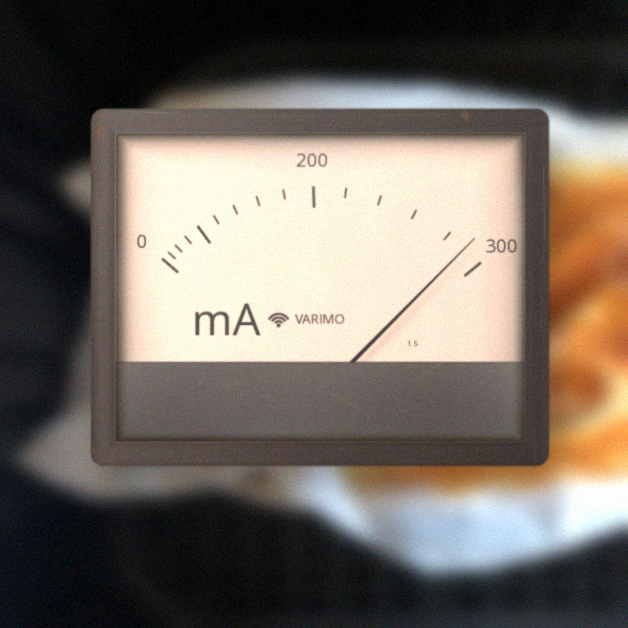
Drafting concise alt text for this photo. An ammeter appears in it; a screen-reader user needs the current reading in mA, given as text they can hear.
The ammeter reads 290 mA
